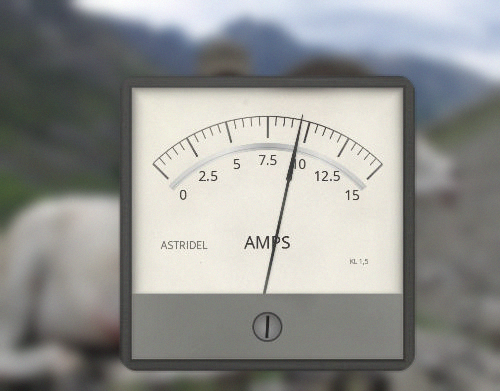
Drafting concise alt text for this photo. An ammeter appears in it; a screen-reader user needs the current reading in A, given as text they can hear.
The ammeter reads 9.5 A
